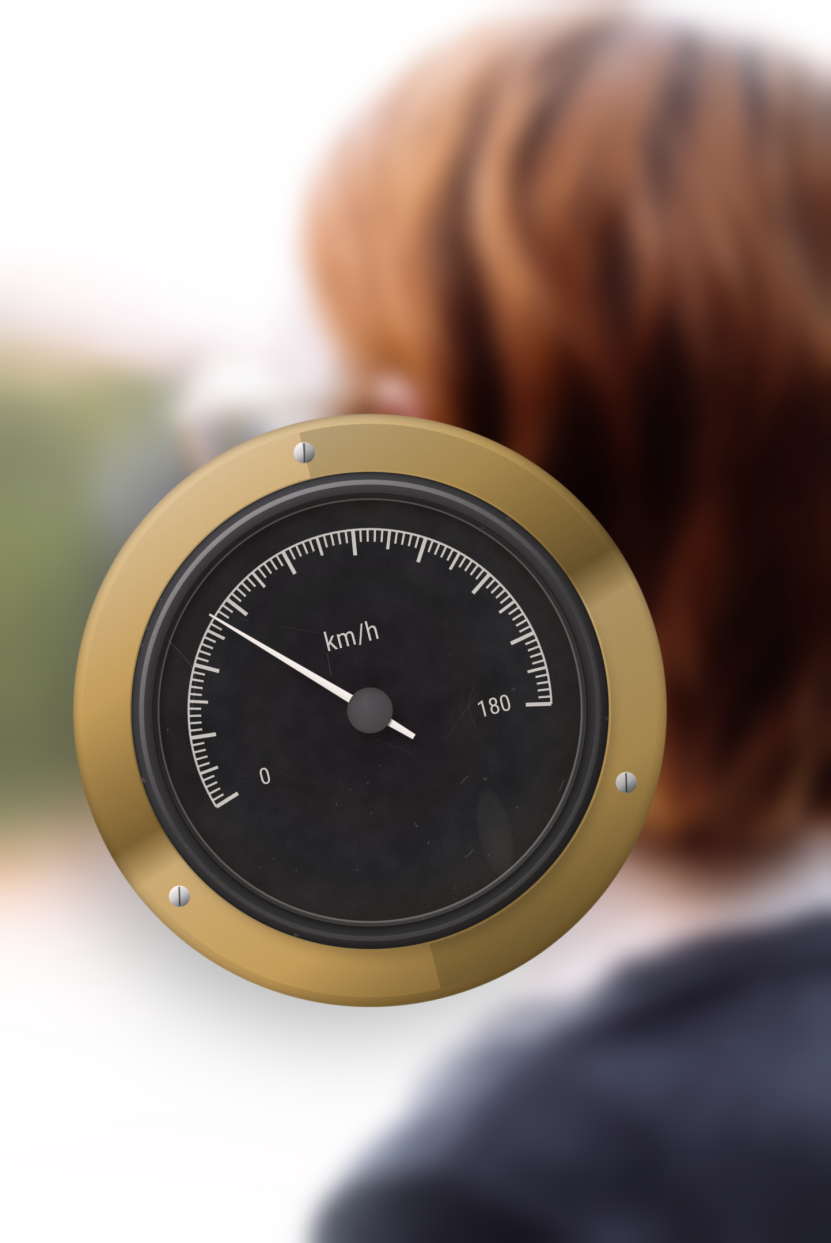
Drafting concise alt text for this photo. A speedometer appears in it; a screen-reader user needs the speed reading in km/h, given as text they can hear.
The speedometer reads 54 km/h
